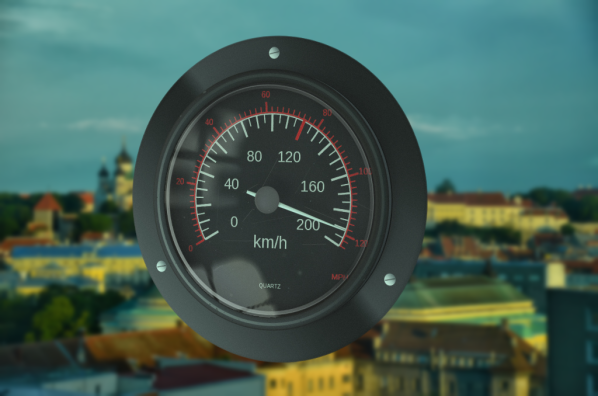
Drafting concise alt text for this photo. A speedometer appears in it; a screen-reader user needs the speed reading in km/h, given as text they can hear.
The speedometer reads 190 km/h
